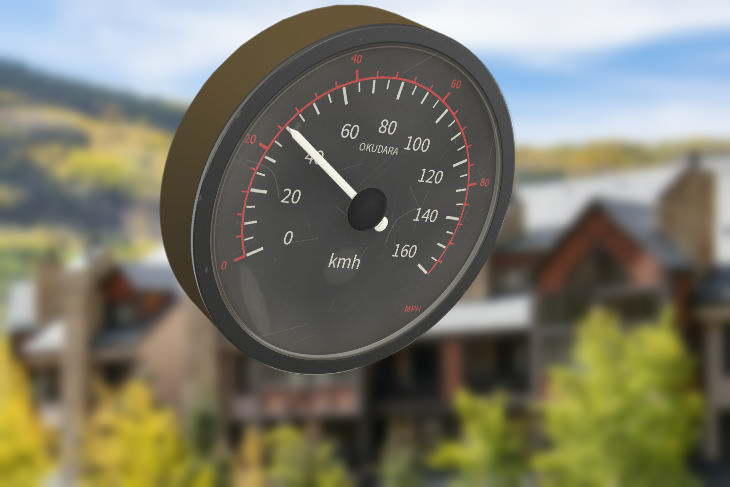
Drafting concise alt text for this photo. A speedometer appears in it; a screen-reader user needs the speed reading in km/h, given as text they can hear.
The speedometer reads 40 km/h
